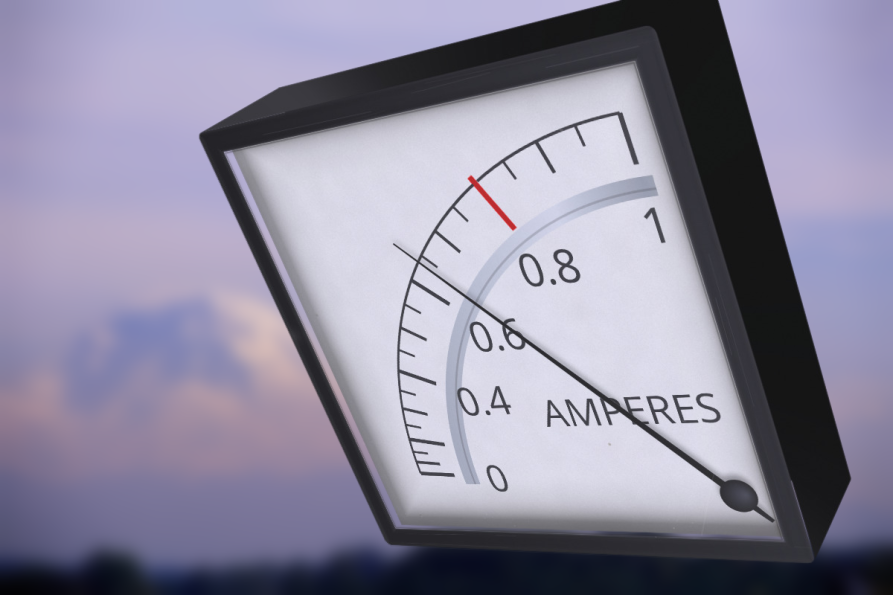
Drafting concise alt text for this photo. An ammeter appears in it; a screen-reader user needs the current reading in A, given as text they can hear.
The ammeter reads 0.65 A
